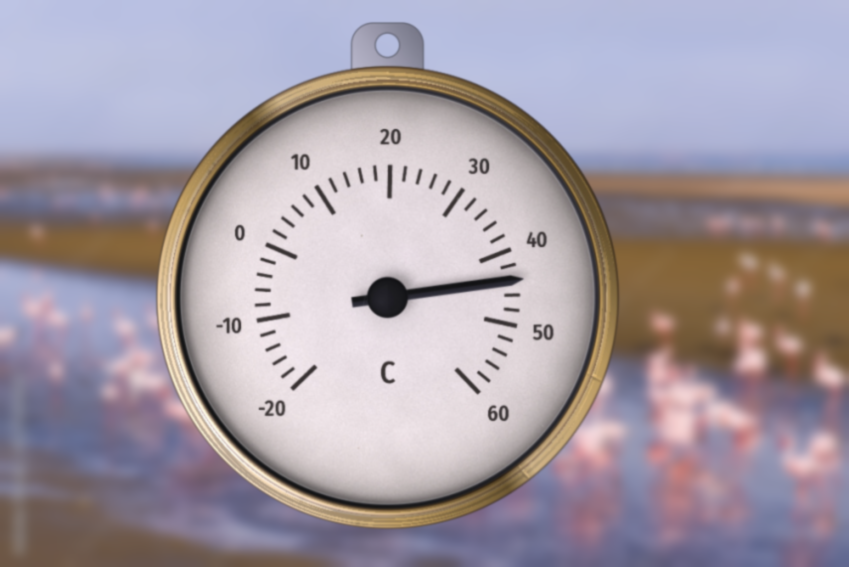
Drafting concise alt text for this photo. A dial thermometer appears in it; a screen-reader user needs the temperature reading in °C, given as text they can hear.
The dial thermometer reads 44 °C
